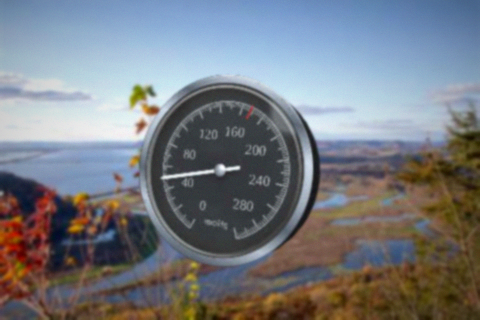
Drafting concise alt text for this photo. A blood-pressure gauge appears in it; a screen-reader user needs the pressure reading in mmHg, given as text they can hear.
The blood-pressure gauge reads 50 mmHg
